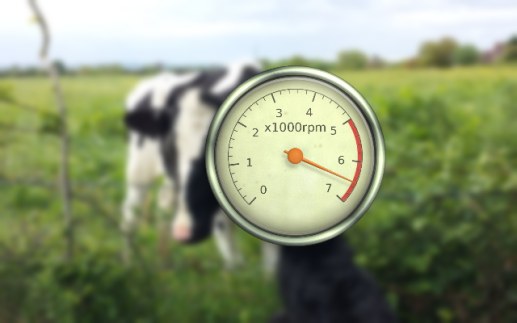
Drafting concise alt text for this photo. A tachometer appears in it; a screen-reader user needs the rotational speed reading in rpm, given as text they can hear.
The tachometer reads 6500 rpm
